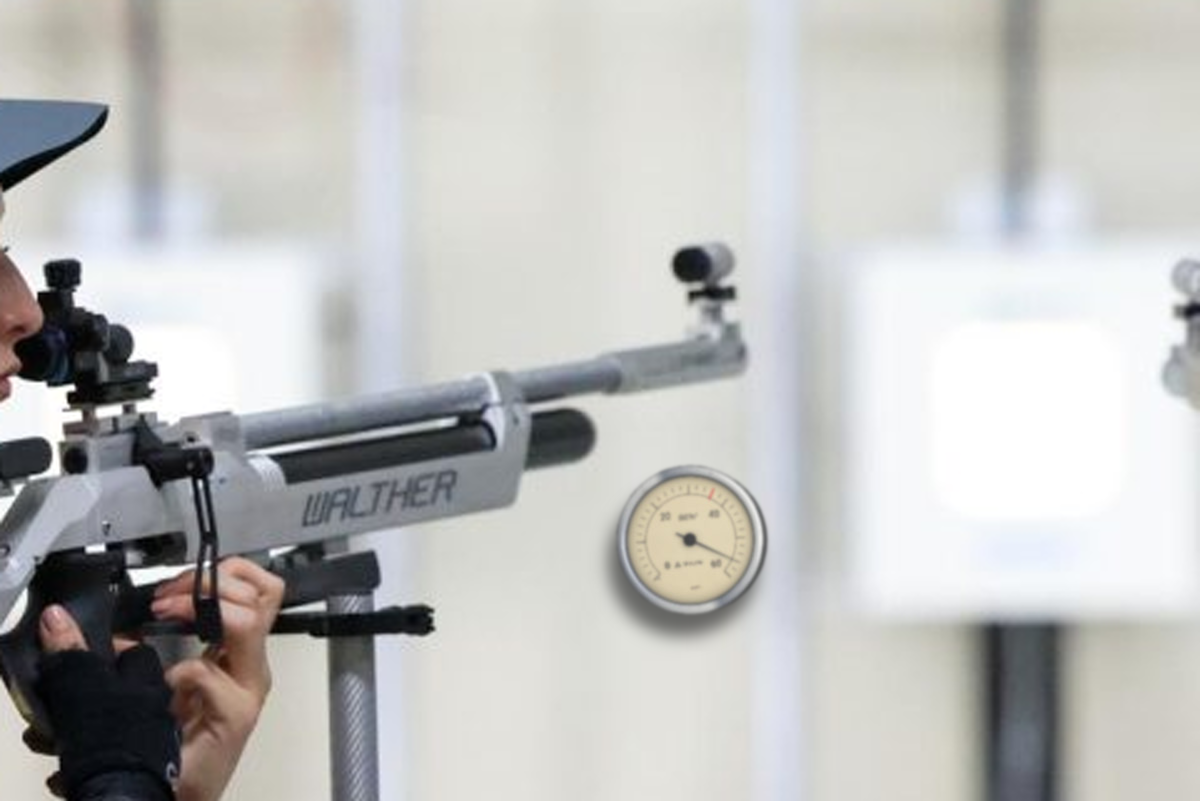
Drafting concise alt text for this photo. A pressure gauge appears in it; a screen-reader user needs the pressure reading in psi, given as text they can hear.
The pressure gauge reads 56 psi
